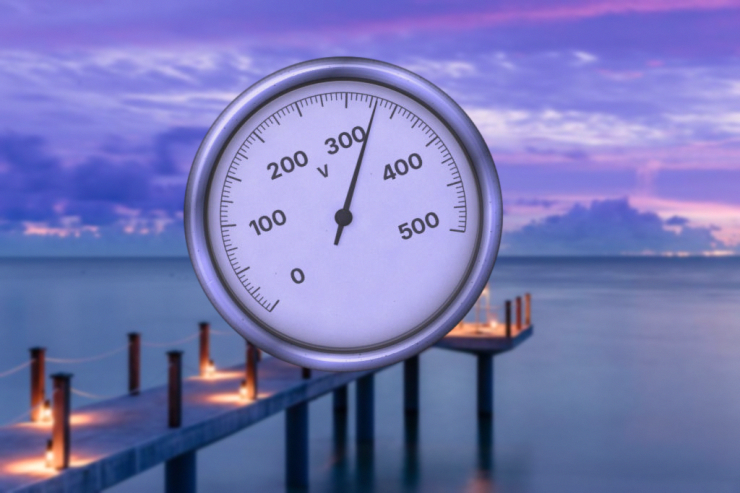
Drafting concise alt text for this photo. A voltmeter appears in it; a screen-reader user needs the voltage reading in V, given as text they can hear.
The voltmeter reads 330 V
